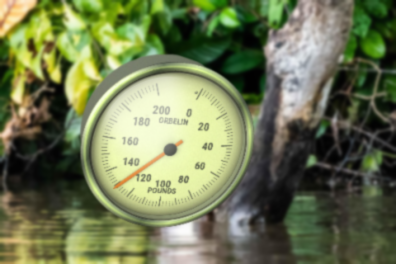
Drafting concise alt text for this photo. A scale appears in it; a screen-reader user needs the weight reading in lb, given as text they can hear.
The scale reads 130 lb
